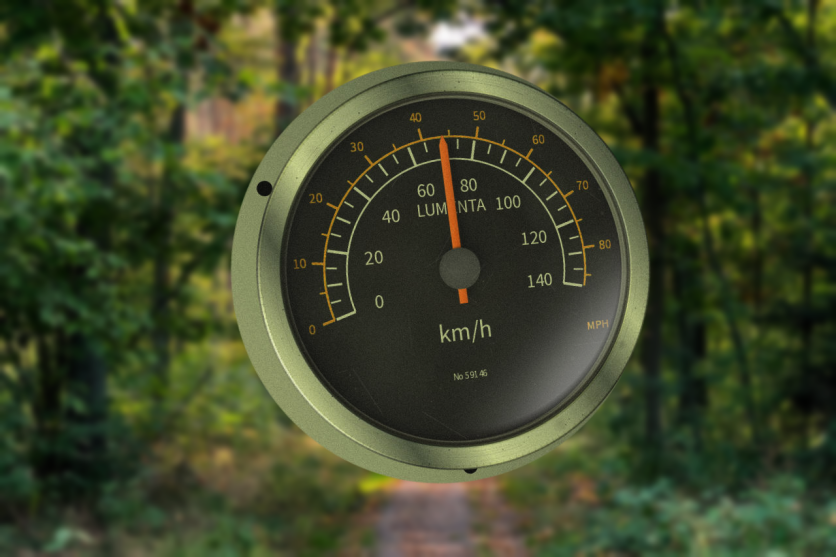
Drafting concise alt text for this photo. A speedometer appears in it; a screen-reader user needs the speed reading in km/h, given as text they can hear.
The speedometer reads 70 km/h
